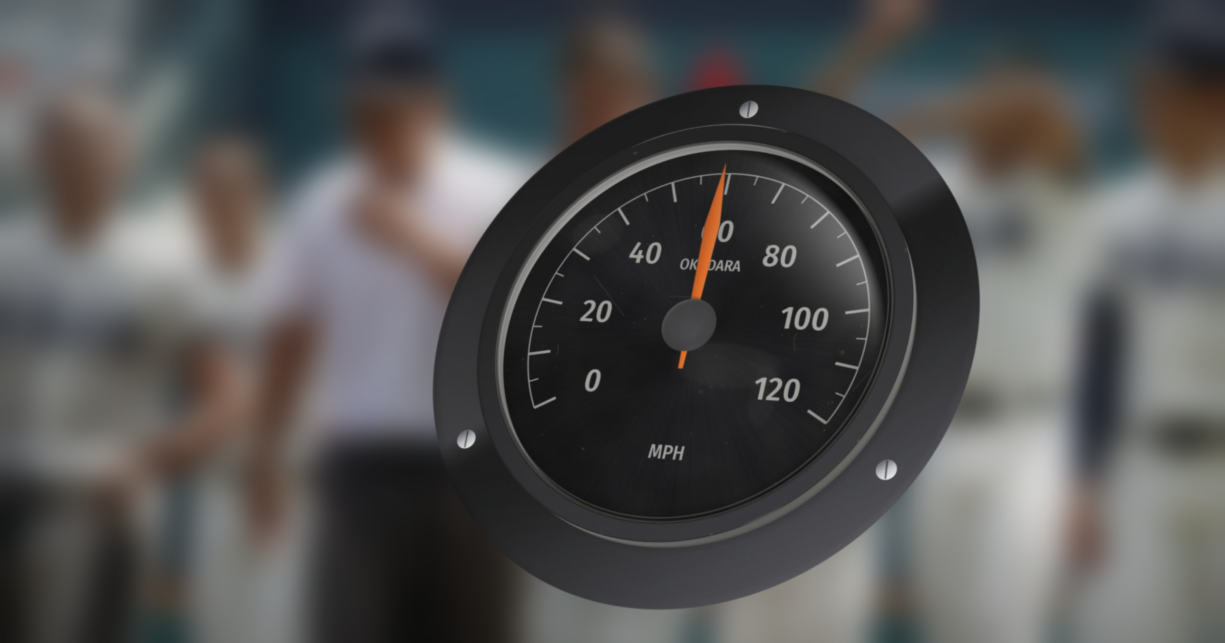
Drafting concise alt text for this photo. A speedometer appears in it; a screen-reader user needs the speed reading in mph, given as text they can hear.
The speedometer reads 60 mph
